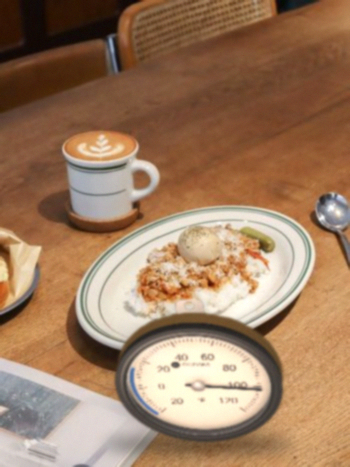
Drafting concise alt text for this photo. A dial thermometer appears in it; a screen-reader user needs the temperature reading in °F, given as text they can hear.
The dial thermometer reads 100 °F
